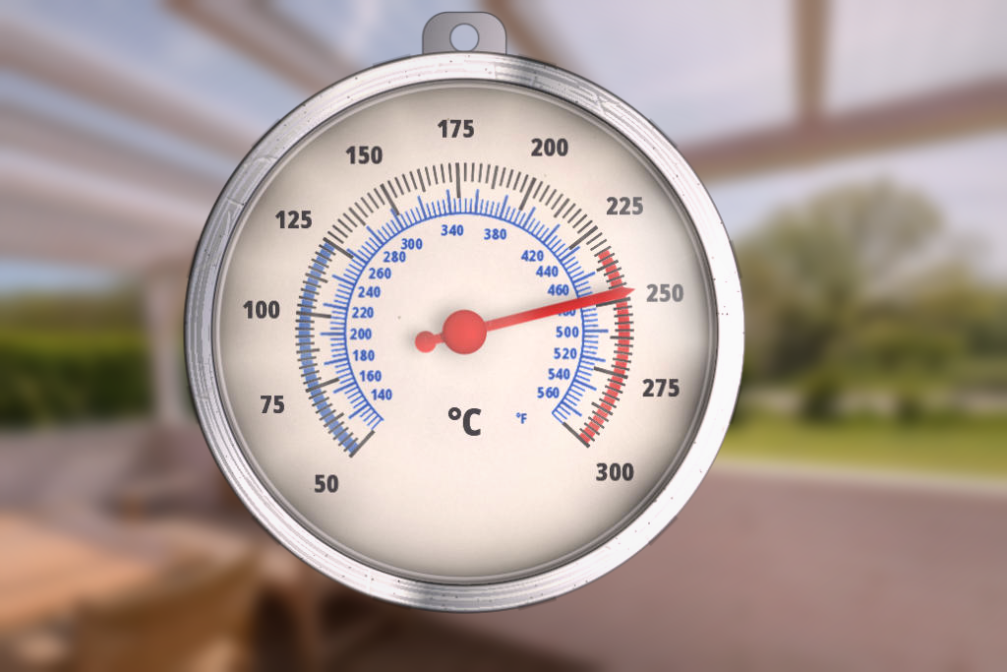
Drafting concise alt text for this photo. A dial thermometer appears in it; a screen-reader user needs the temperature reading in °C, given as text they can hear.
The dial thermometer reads 247.5 °C
